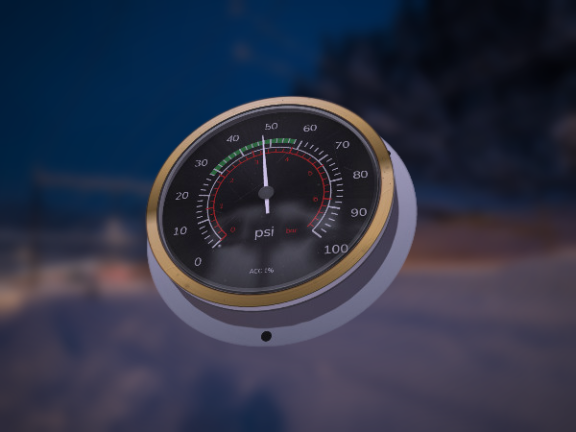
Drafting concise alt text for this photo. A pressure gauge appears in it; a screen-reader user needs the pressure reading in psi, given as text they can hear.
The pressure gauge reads 48 psi
